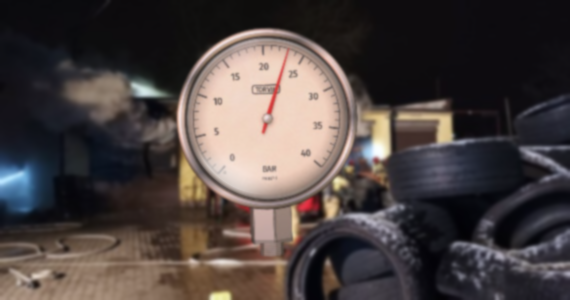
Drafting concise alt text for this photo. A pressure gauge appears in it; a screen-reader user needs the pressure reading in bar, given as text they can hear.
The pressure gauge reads 23 bar
